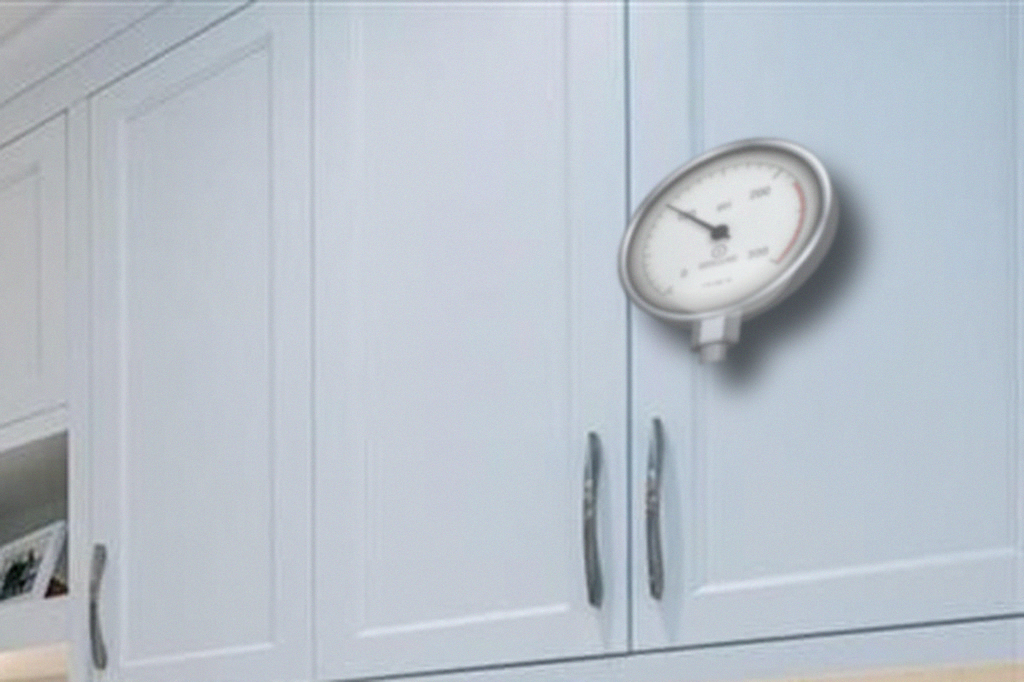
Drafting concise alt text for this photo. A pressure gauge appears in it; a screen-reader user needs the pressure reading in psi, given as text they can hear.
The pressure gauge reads 100 psi
